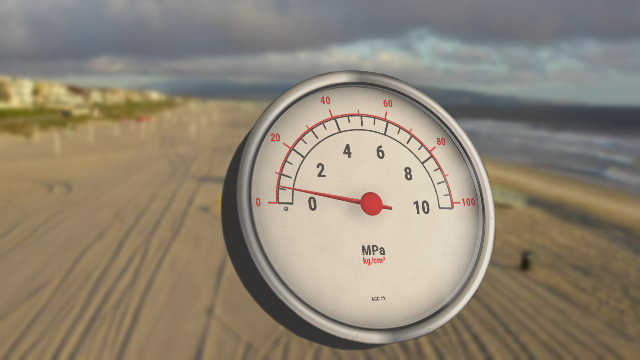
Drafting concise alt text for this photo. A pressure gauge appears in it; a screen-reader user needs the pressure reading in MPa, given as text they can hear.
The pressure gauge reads 0.5 MPa
